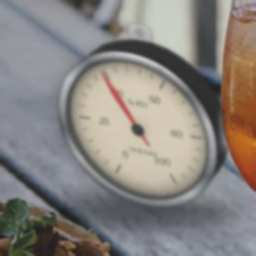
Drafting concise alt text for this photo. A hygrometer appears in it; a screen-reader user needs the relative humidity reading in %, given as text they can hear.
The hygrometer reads 40 %
